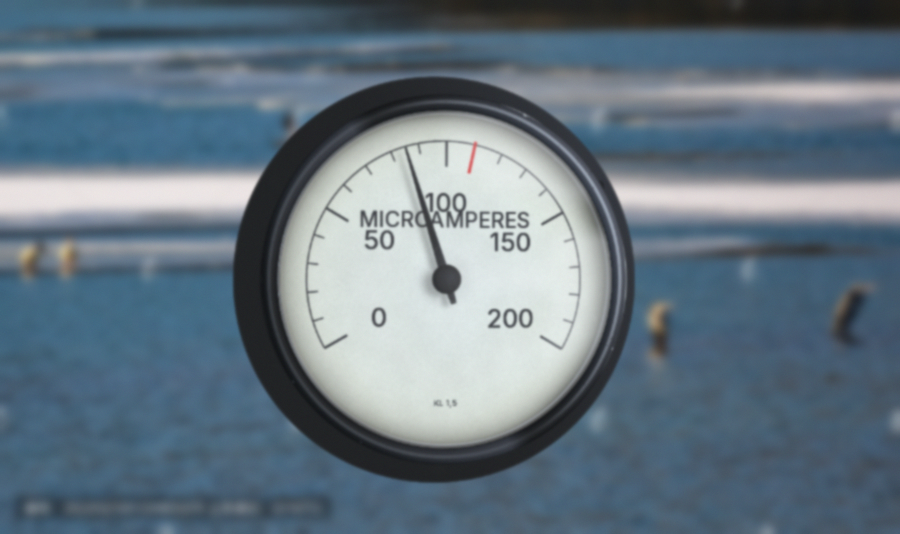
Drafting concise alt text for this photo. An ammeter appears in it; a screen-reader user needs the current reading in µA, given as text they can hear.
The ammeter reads 85 µA
